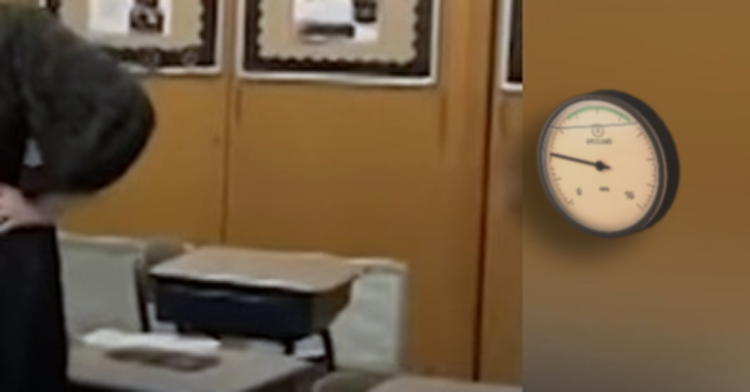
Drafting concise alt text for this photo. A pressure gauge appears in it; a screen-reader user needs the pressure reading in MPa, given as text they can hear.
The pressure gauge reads 2 MPa
